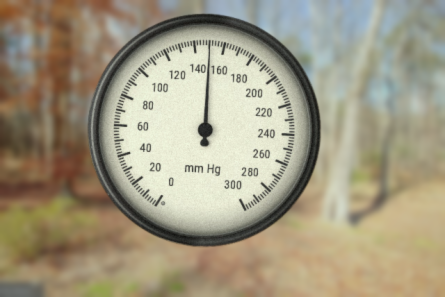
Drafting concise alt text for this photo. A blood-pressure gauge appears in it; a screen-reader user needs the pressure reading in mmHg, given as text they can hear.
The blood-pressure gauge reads 150 mmHg
